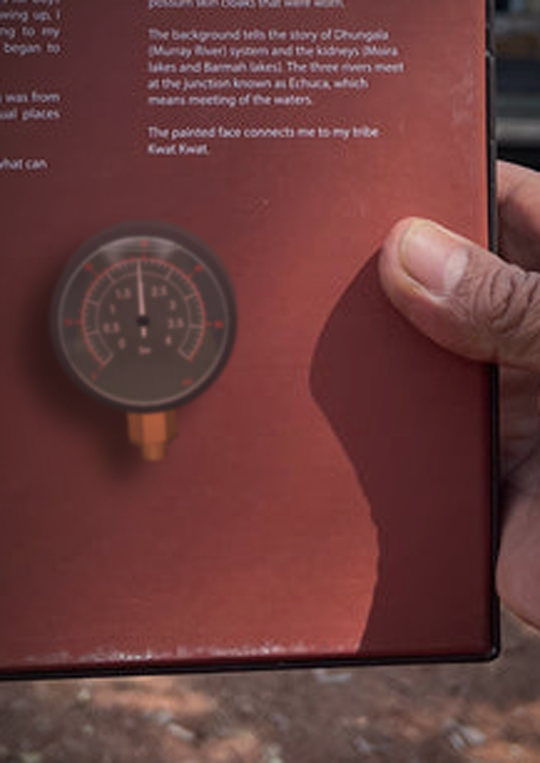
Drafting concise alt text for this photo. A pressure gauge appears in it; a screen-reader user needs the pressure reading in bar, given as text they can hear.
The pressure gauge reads 2 bar
